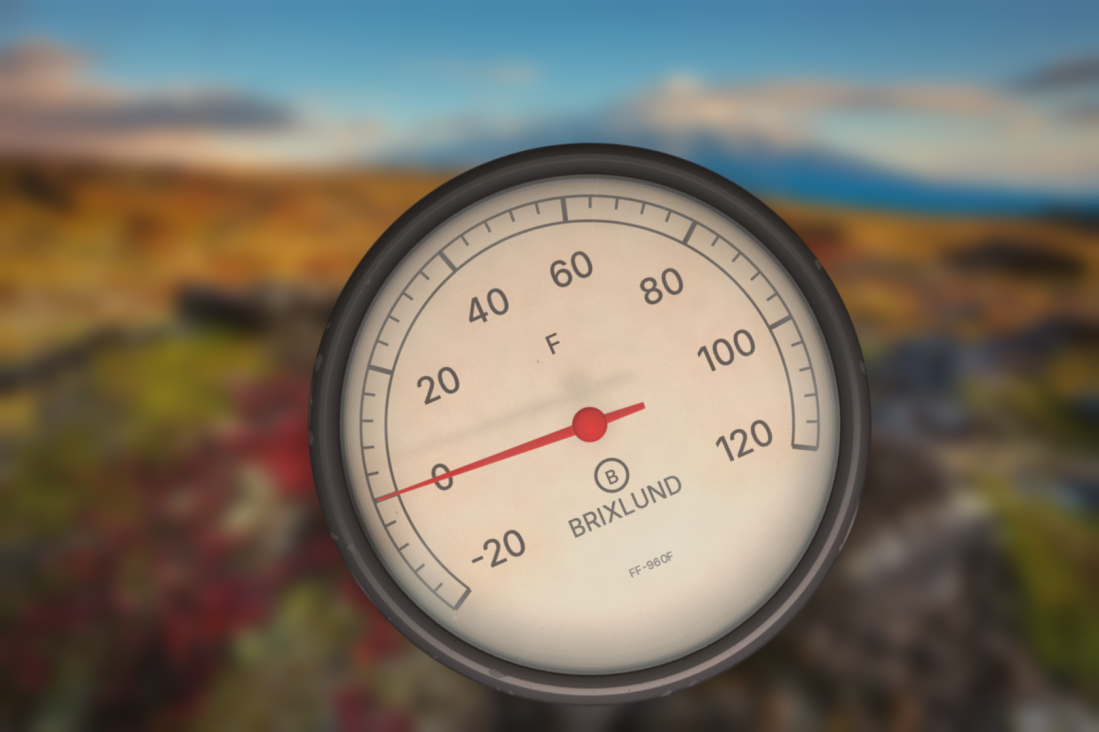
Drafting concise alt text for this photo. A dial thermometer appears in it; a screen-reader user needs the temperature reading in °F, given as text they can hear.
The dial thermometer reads 0 °F
